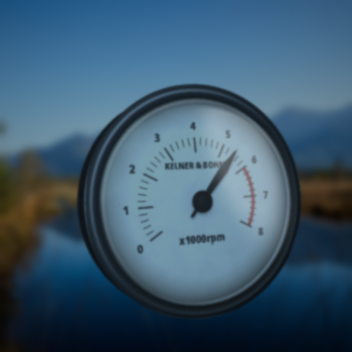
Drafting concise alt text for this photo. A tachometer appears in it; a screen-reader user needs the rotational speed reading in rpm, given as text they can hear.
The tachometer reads 5400 rpm
